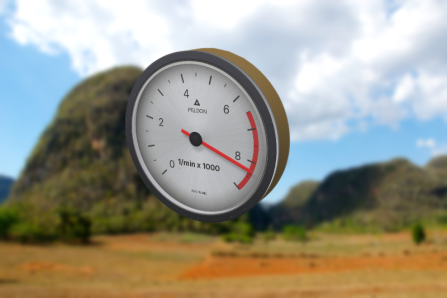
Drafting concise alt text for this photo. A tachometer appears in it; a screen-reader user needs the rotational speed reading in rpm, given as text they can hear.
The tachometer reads 8250 rpm
